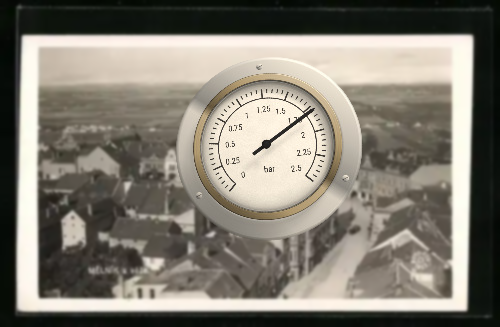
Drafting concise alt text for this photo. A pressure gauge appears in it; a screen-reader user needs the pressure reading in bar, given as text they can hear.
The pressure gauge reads 1.8 bar
